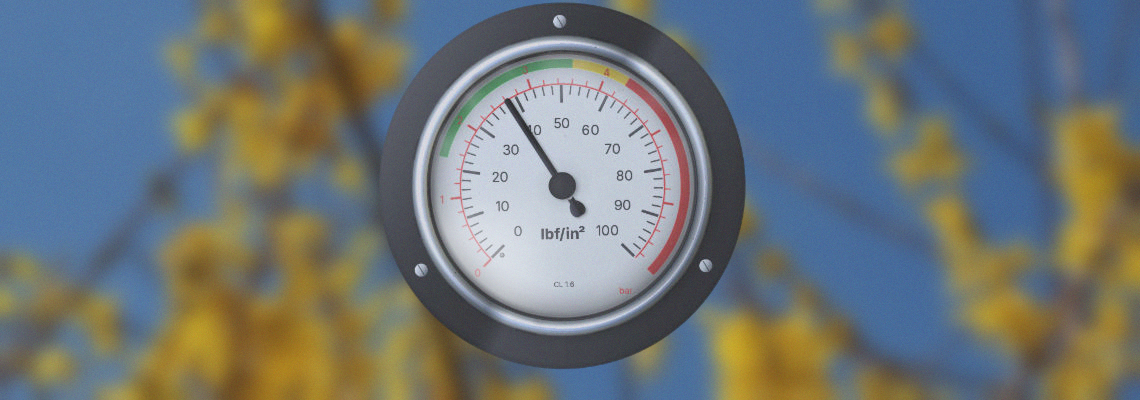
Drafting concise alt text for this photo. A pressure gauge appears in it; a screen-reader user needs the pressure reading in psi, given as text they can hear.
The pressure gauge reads 38 psi
